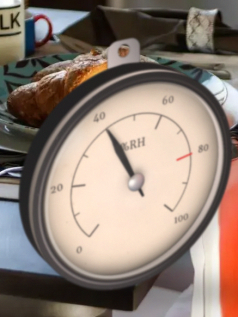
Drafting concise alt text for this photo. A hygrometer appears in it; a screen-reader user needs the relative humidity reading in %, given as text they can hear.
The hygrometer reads 40 %
